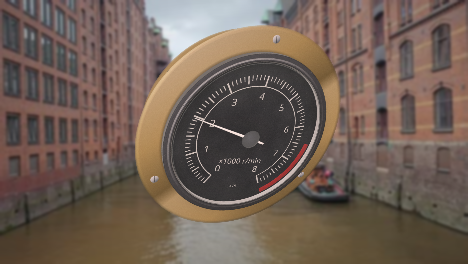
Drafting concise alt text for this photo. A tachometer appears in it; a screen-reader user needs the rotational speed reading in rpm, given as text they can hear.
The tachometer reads 2000 rpm
